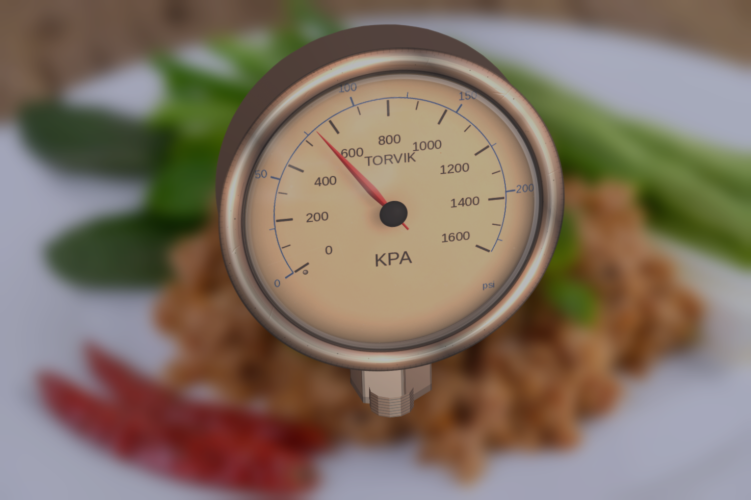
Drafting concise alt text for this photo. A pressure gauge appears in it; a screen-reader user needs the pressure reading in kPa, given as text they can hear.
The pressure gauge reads 550 kPa
